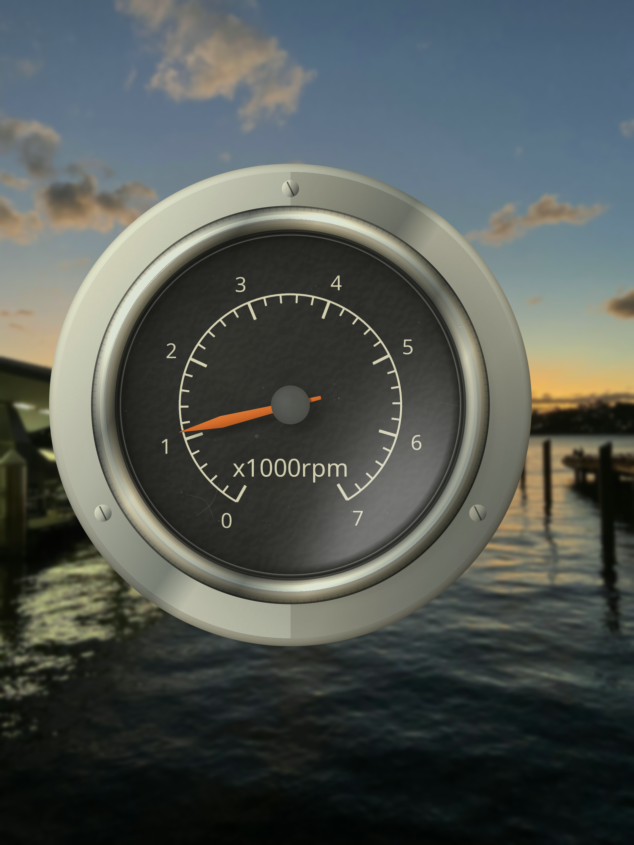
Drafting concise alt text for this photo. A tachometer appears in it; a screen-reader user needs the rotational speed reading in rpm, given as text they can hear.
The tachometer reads 1100 rpm
